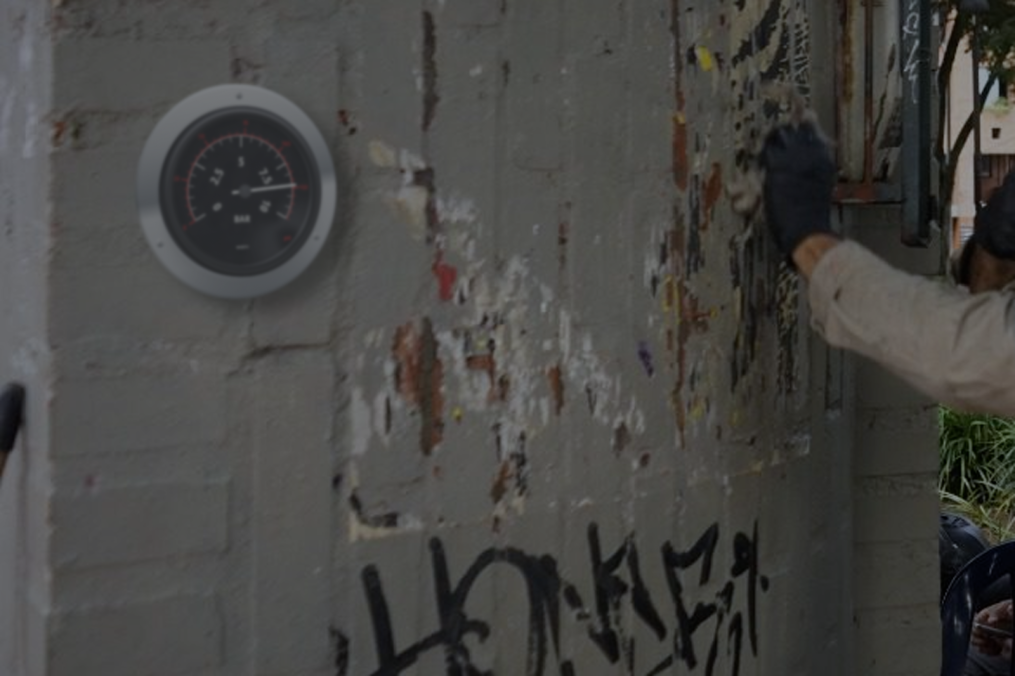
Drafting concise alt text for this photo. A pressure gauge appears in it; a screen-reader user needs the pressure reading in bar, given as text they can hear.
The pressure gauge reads 8.5 bar
